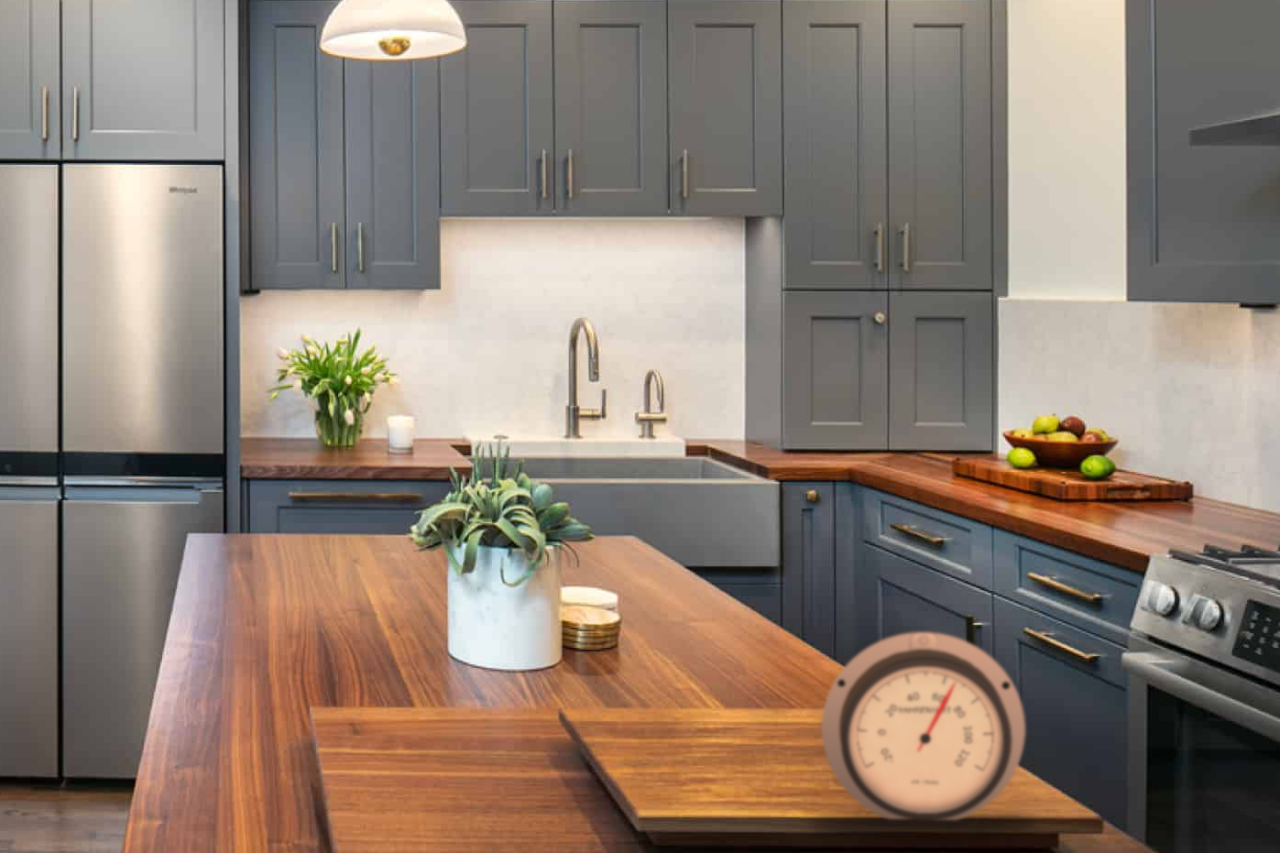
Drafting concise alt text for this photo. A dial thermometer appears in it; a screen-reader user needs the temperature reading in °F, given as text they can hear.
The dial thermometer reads 65 °F
